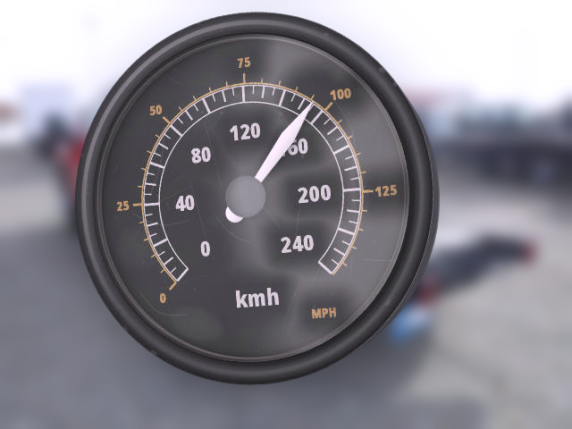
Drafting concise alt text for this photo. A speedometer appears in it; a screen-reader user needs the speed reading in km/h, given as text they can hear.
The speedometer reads 155 km/h
